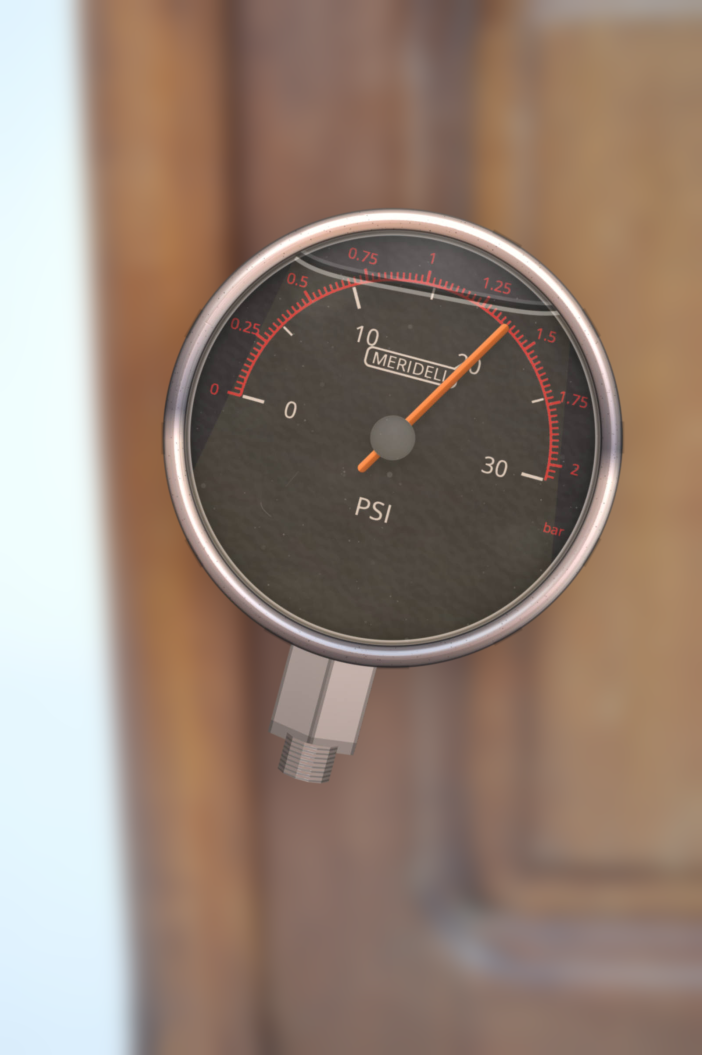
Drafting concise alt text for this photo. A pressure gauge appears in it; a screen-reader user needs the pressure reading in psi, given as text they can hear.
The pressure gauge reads 20 psi
